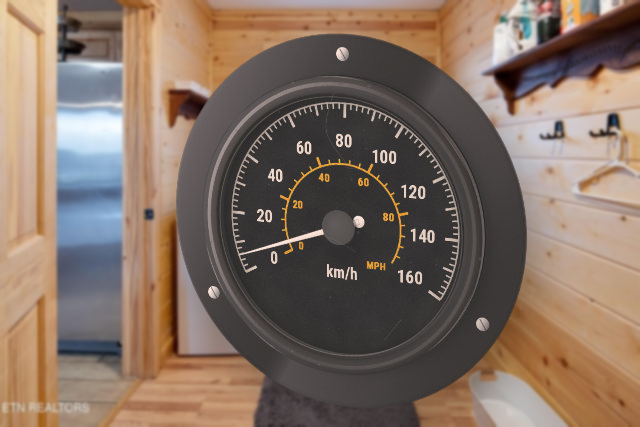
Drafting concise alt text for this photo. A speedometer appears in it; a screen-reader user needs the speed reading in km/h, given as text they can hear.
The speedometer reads 6 km/h
